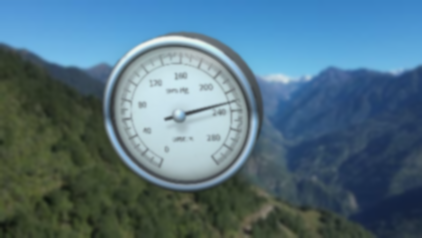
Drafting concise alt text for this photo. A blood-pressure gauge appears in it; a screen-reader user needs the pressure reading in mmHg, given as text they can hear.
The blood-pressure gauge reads 230 mmHg
